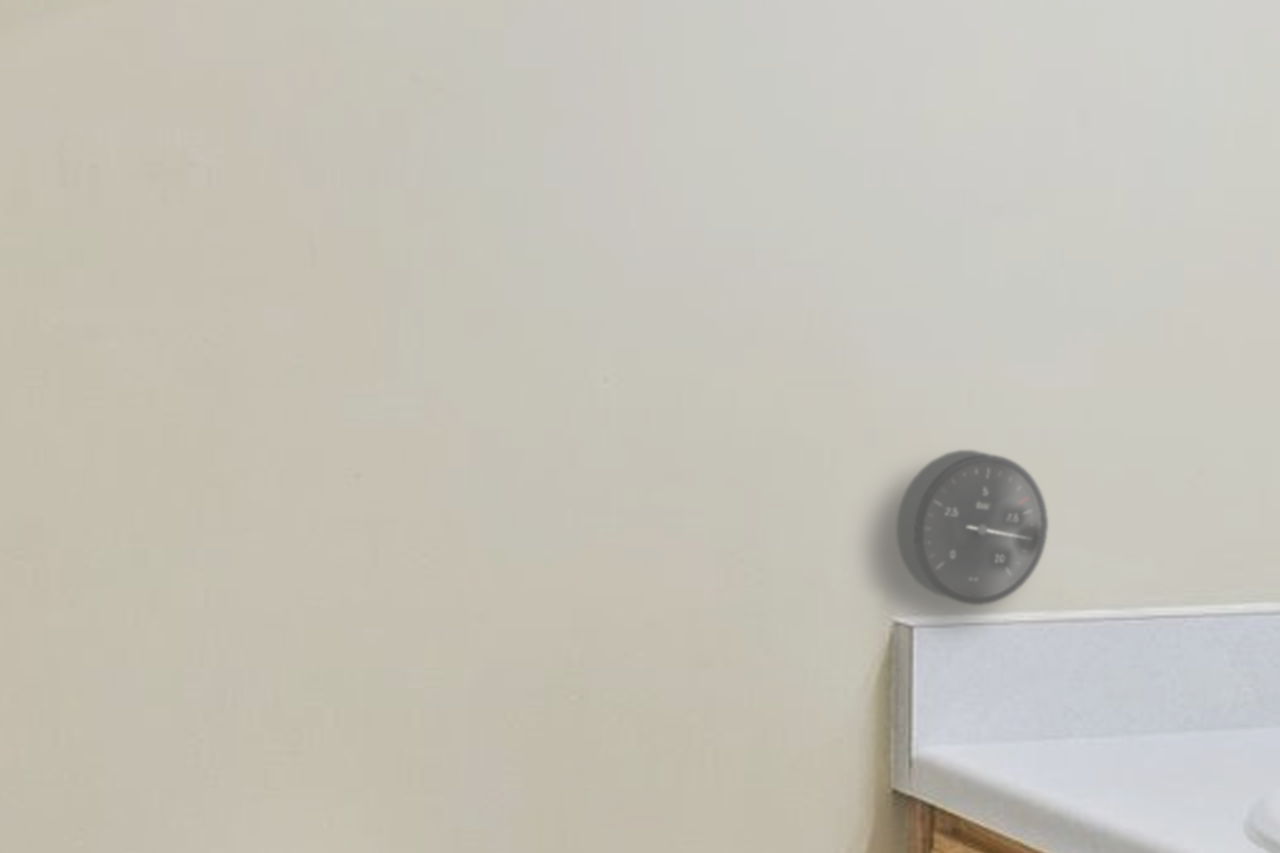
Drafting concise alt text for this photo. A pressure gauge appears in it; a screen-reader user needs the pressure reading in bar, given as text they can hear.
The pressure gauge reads 8.5 bar
